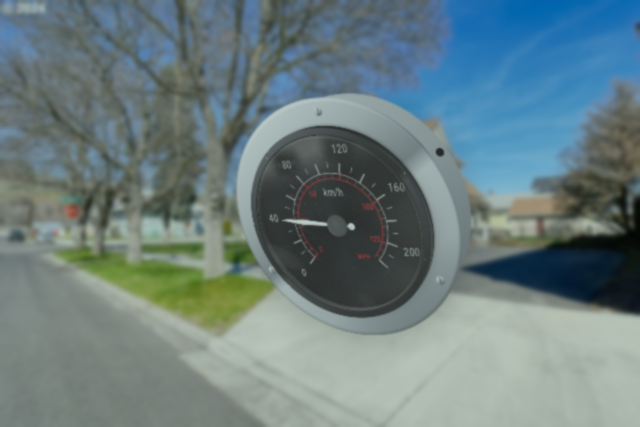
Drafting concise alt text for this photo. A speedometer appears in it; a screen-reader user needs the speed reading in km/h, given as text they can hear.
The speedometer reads 40 km/h
